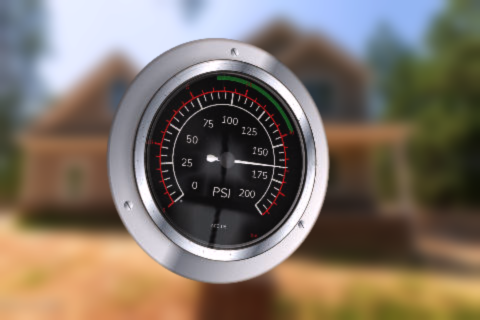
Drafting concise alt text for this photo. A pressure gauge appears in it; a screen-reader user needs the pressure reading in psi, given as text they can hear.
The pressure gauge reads 165 psi
